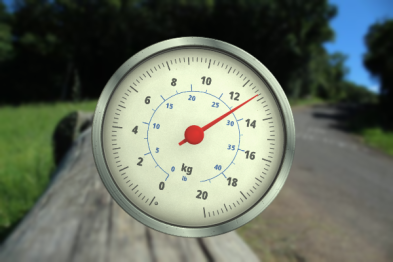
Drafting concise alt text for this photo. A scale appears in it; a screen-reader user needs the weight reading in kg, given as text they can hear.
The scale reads 12.8 kg
